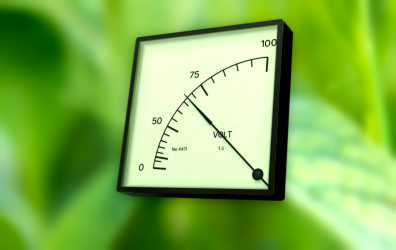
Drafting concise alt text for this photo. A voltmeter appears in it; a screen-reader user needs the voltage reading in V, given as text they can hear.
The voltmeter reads 67.5 V
